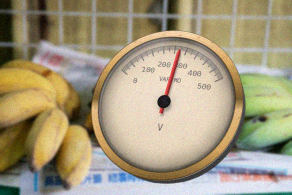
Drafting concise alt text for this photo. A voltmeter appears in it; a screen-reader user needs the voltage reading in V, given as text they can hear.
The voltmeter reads 275 V
